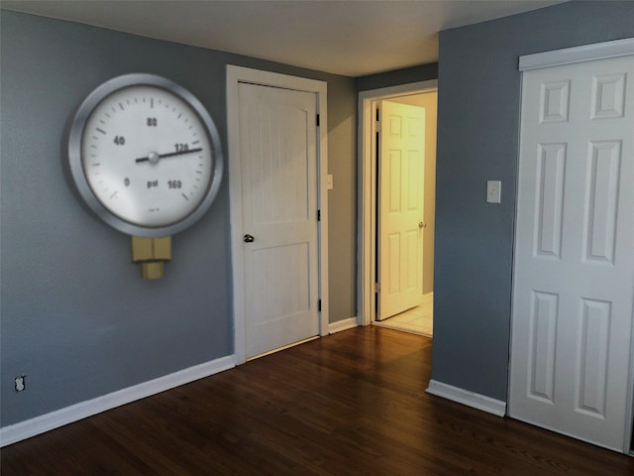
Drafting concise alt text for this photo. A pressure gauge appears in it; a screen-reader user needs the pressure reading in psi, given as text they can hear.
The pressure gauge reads 125 psi
